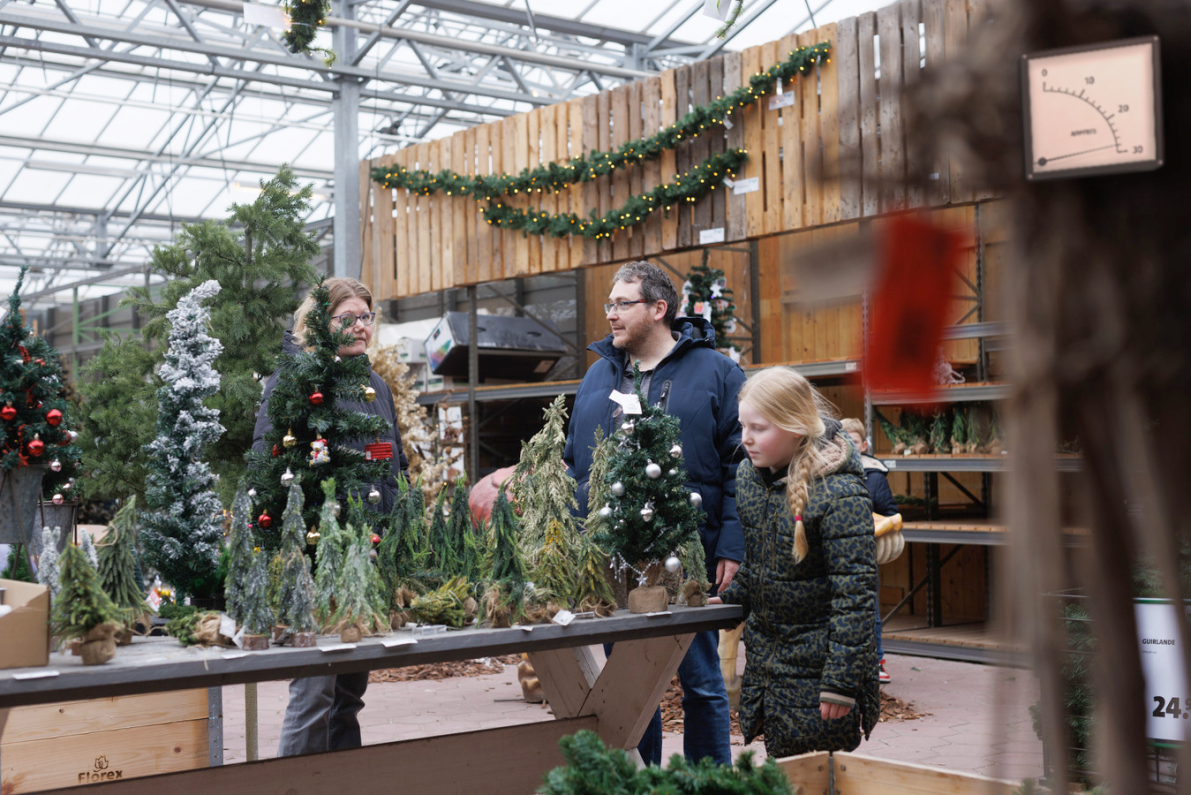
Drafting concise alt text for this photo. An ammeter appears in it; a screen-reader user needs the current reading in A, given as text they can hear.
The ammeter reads 28 A
